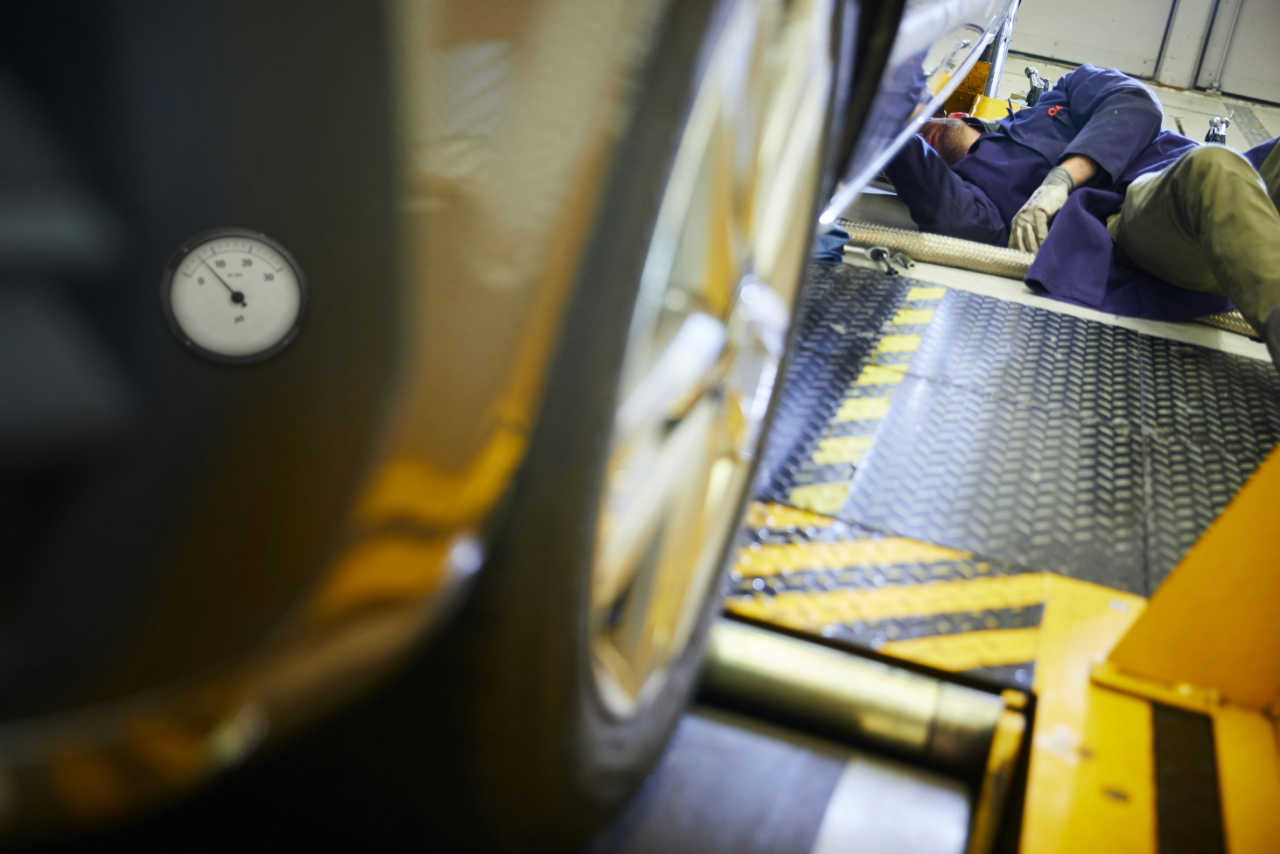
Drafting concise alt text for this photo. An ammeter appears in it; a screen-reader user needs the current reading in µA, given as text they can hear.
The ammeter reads 6 µA
